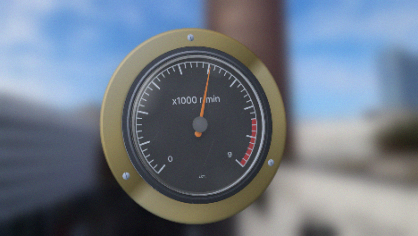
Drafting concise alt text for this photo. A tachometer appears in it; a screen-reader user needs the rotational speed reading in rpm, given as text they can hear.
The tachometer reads 5000 rpm
